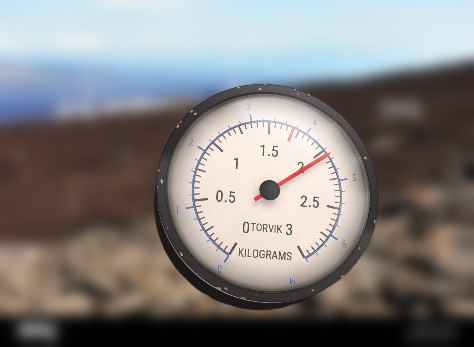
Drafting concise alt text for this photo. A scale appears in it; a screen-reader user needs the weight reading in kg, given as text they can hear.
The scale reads 2.05 kg
